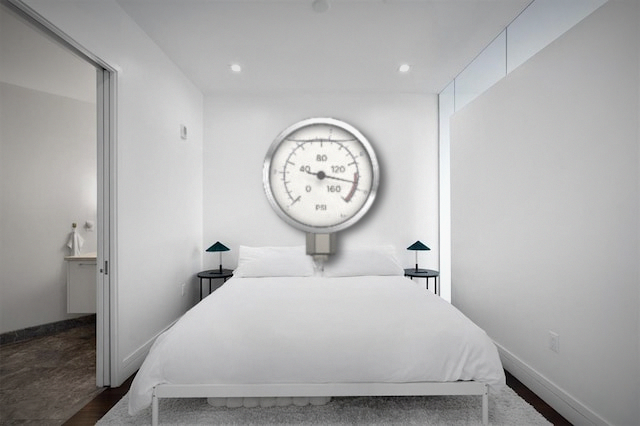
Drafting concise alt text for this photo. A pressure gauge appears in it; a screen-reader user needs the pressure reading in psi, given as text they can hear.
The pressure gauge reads 140 psi
